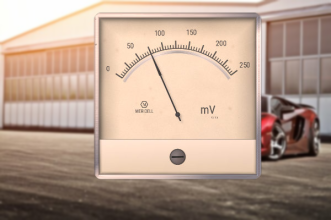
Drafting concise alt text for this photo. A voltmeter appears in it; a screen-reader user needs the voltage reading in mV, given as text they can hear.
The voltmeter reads 75 mV
